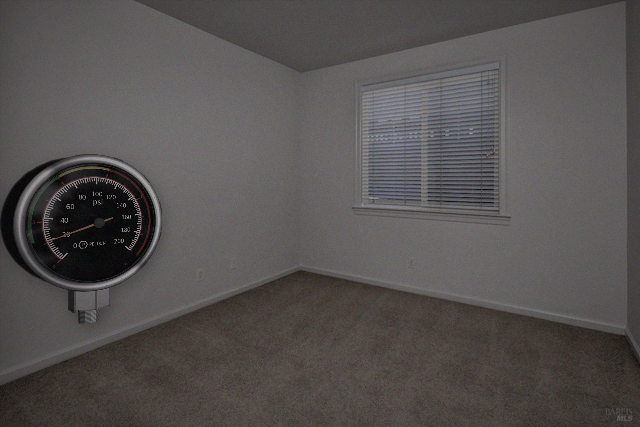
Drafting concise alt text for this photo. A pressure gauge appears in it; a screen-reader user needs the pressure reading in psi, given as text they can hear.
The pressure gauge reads 20 psi
